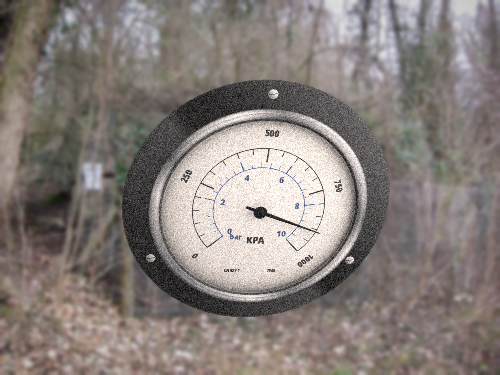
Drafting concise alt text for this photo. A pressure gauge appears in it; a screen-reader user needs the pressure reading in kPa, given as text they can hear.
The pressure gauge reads 900 kPa
